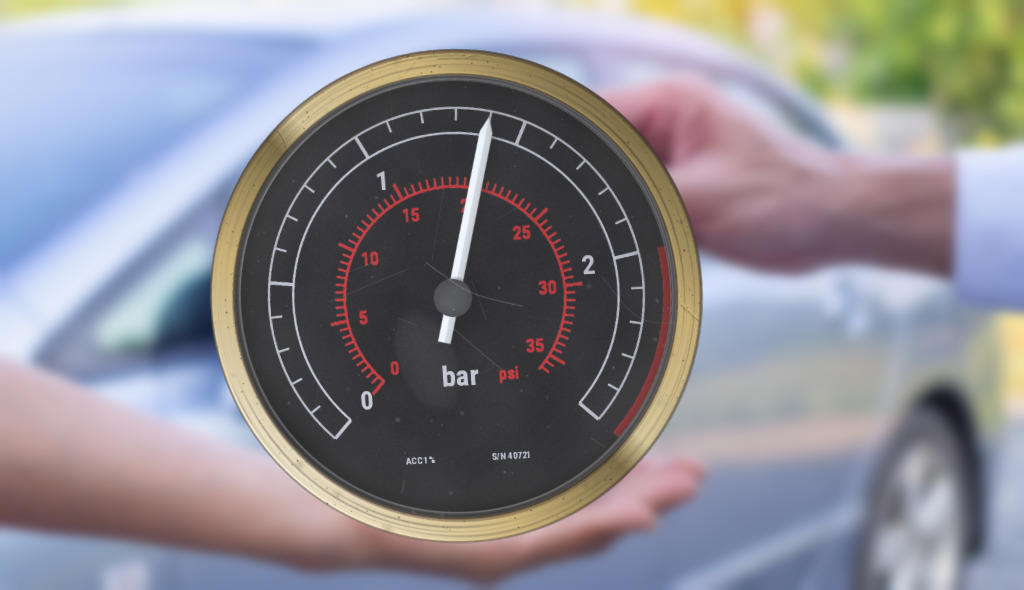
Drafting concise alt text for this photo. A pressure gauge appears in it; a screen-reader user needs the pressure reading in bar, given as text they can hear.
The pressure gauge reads 1.4 bar
